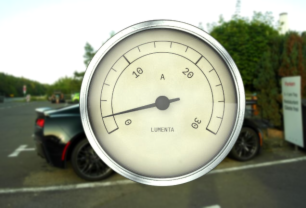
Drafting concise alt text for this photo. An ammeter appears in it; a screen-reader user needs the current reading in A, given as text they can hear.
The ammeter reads 2 A
